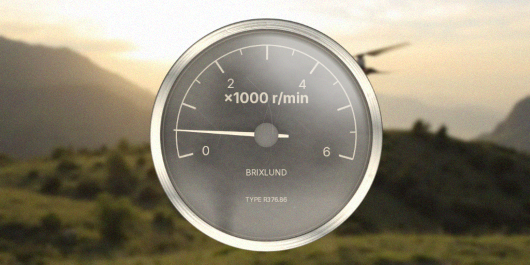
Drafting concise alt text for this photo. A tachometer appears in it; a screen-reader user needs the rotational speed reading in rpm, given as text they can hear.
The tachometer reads 500 rpm
